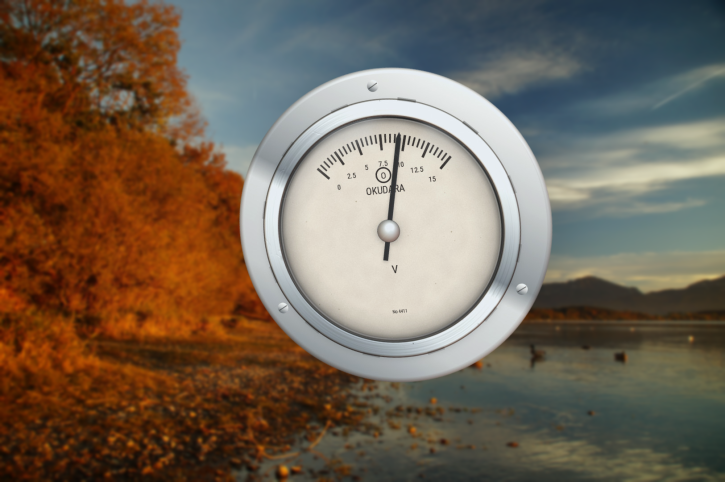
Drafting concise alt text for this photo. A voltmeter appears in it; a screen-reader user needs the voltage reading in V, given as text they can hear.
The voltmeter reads 9.5 V
